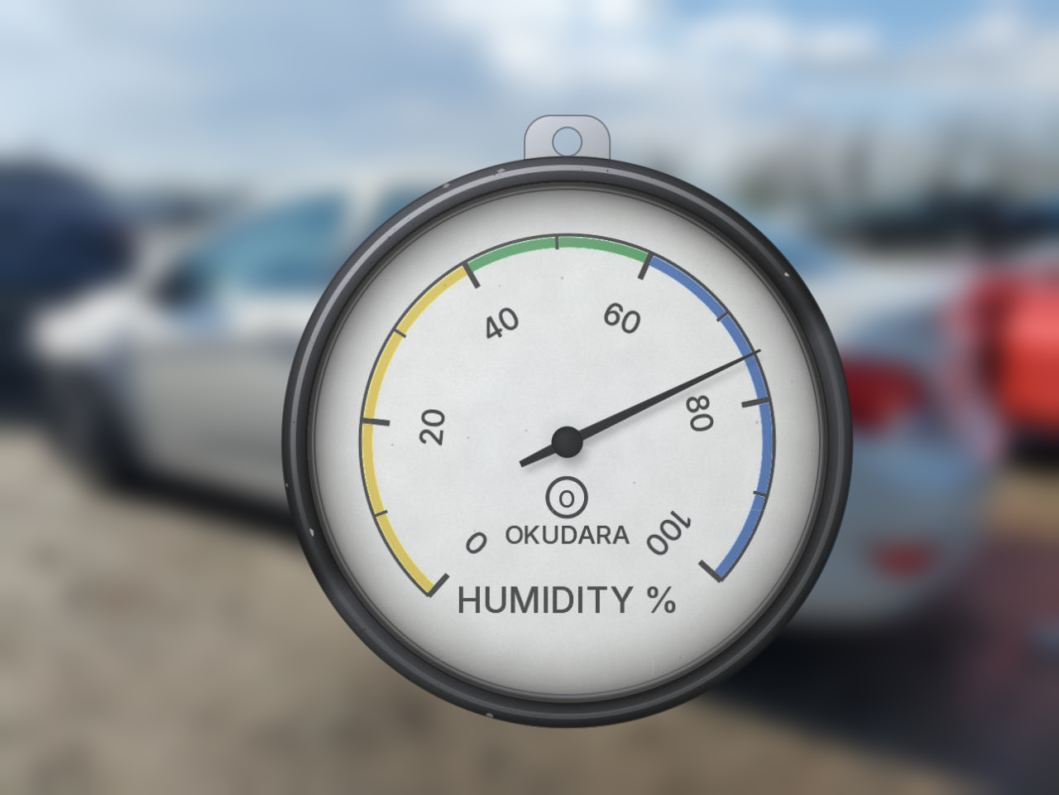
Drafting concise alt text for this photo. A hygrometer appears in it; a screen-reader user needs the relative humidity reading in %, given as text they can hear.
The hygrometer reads 75 %
